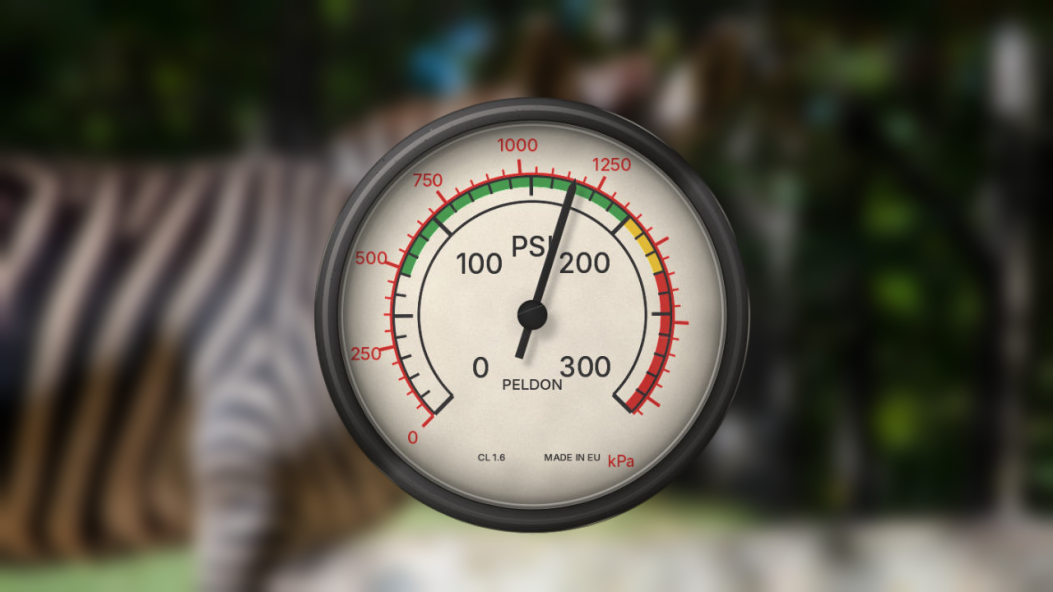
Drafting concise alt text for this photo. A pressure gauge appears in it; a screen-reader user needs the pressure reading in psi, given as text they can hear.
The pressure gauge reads 170 psi
